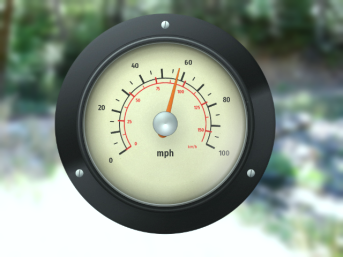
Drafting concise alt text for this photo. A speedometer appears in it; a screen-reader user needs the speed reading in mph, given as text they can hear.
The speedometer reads 57.5 mph
